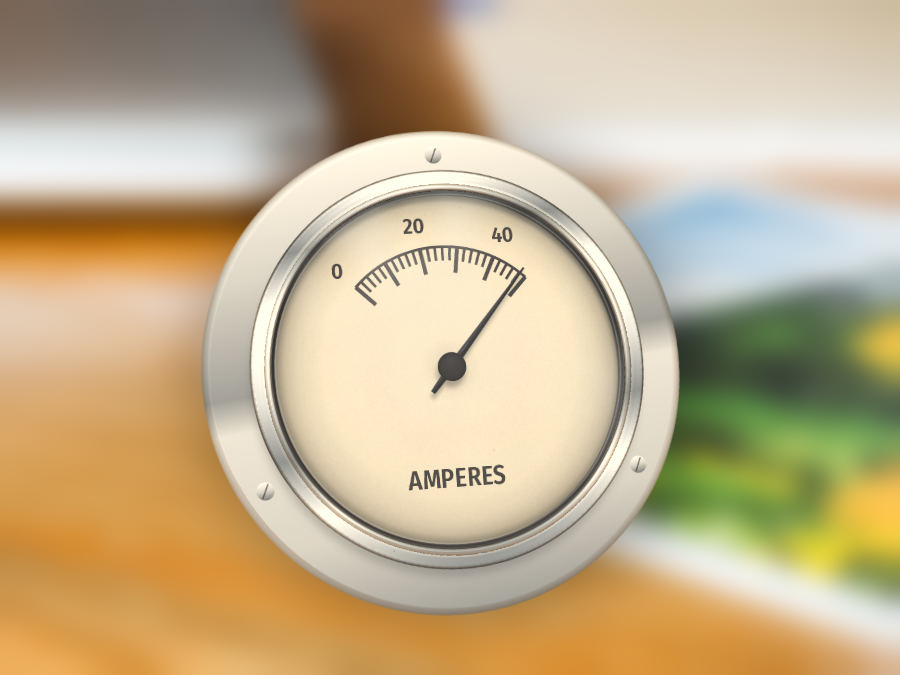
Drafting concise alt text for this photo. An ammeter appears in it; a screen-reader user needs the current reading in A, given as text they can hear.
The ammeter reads 48 A
